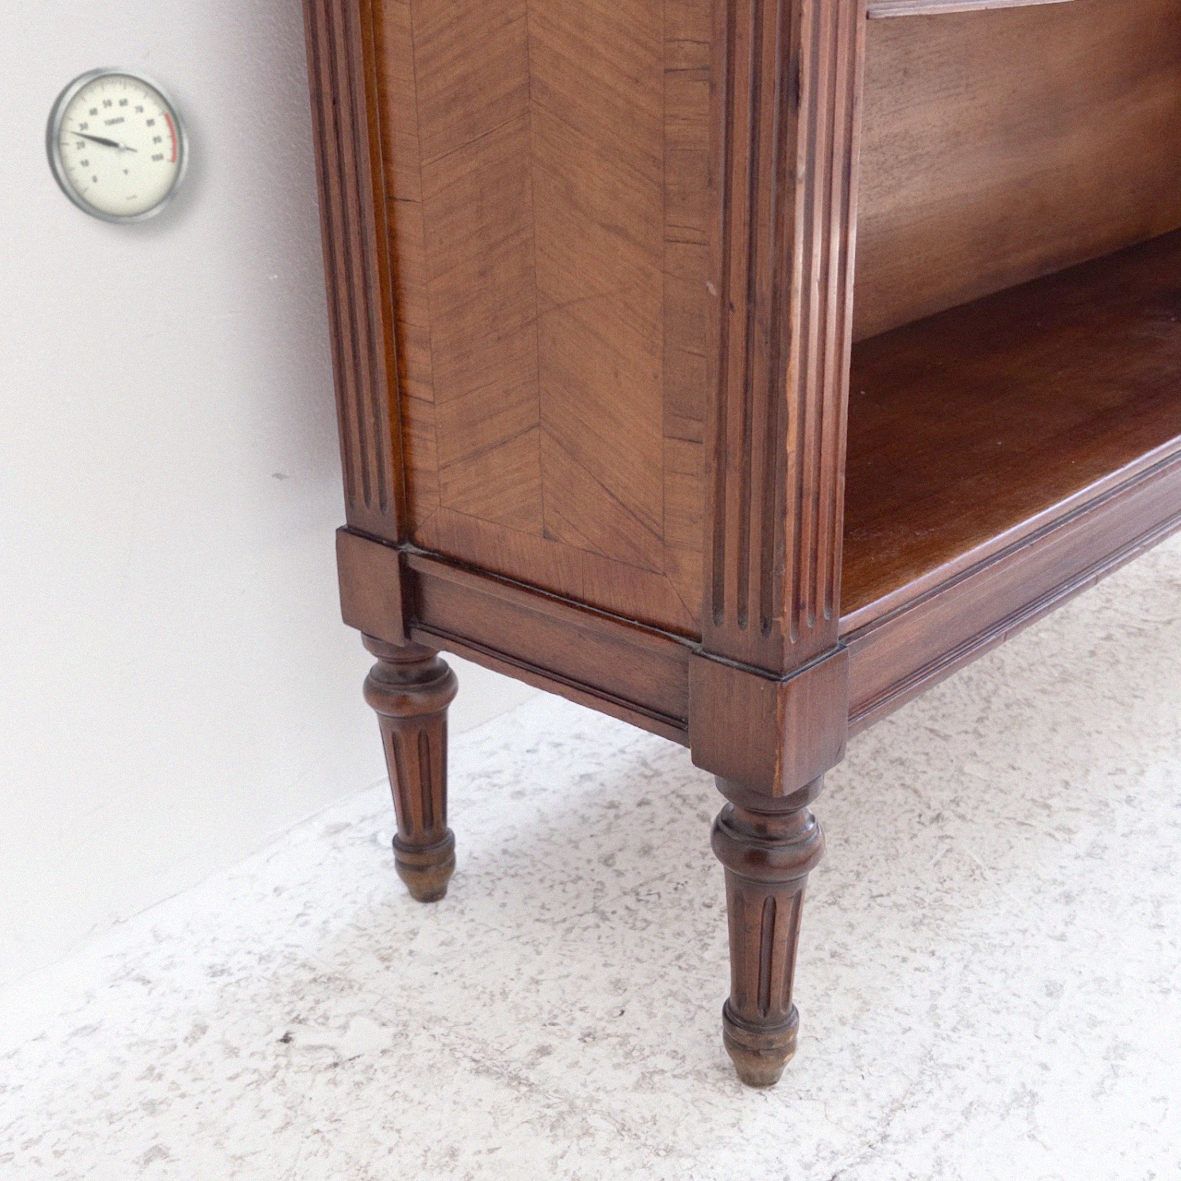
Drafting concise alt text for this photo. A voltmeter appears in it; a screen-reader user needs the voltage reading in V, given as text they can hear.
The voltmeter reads 25 V
